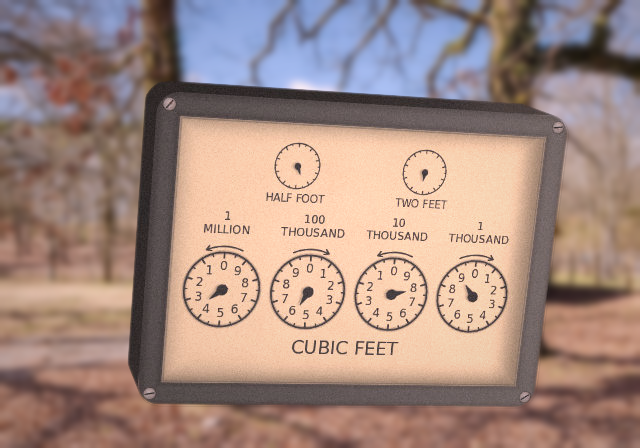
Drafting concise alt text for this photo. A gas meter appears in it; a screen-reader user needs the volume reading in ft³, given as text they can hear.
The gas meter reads 357900 ft³
